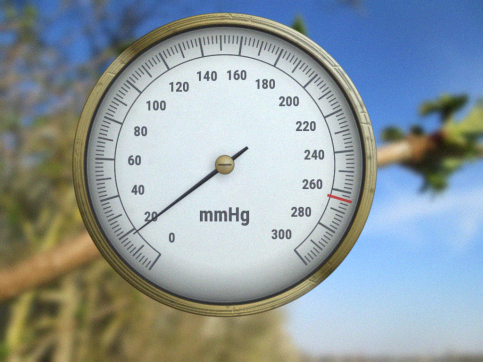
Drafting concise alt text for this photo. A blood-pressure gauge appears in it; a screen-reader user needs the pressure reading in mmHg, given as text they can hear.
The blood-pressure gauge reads 18 mmHg
